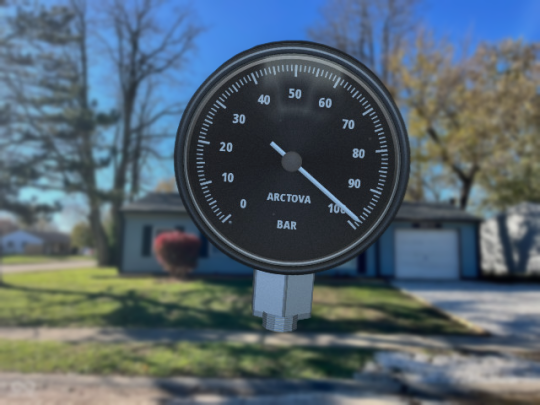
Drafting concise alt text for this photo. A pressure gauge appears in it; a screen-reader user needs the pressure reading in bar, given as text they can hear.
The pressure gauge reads 98 bar
